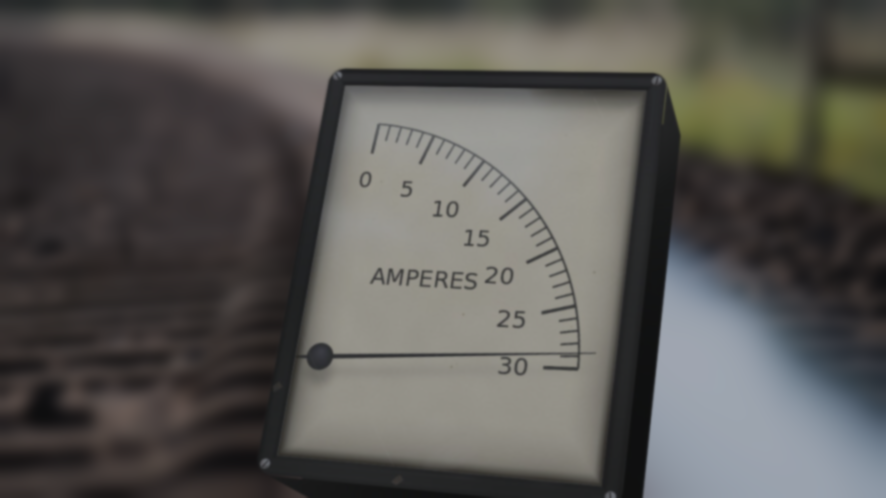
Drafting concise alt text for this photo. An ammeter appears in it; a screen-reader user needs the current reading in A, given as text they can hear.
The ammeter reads 29 A
